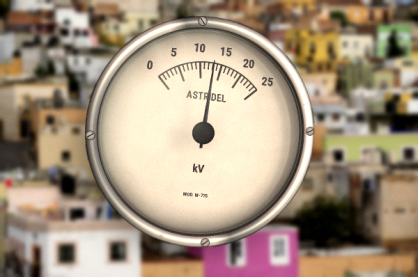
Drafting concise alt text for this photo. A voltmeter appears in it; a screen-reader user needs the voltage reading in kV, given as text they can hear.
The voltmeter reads 13 kV
